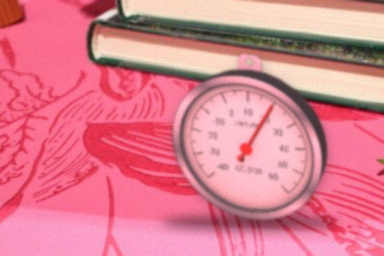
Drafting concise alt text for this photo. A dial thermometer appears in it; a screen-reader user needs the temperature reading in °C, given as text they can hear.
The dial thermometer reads 20 °C
